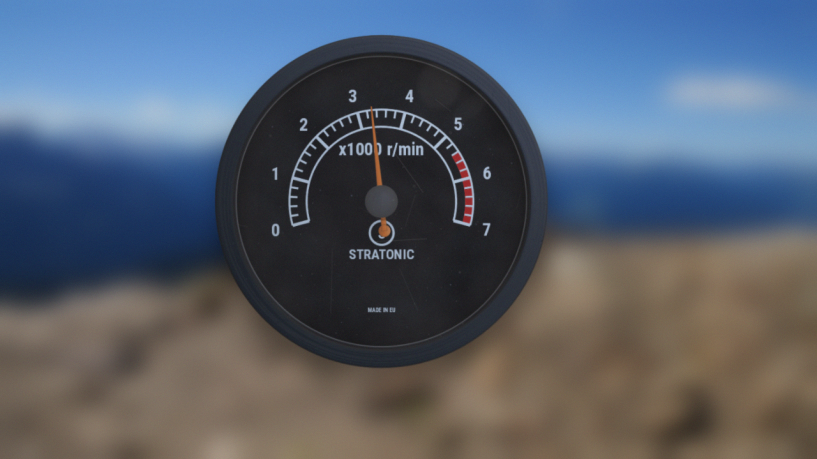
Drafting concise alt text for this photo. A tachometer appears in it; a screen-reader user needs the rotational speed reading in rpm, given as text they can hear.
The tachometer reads 3300 rpm
